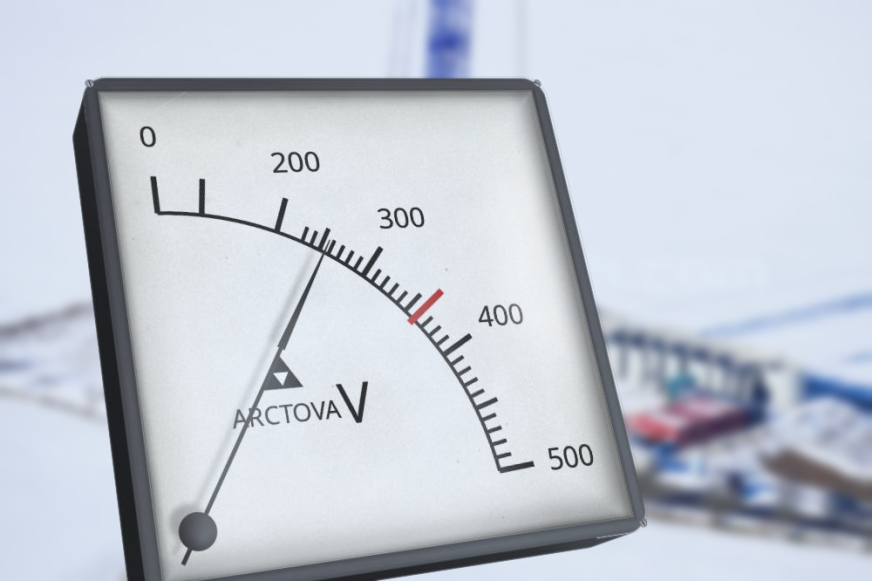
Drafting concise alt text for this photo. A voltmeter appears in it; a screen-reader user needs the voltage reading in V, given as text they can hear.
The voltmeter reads 255 V
